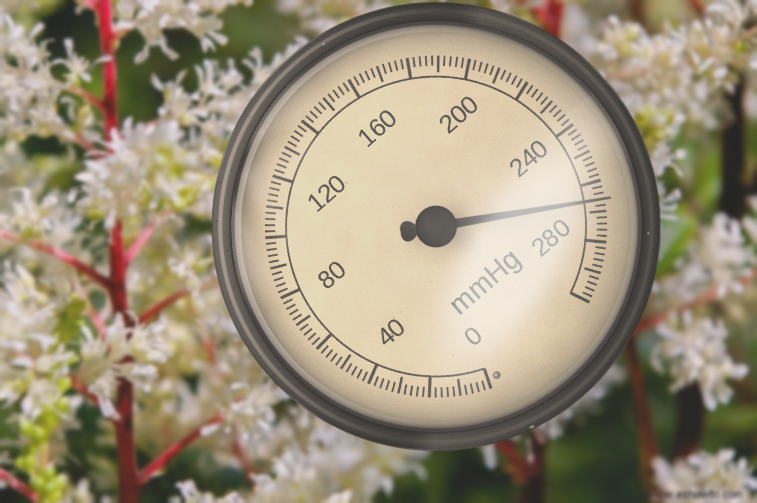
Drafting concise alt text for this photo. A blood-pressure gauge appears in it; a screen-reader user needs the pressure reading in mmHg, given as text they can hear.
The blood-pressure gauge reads 266 mmHg
